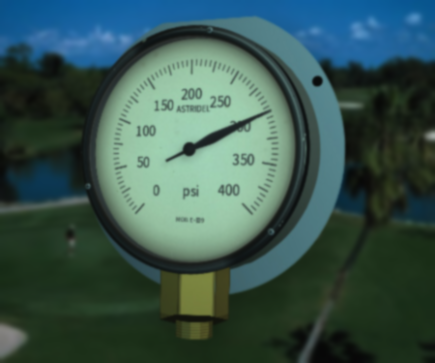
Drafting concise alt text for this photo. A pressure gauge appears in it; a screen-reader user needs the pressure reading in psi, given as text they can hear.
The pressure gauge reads 300 psi
